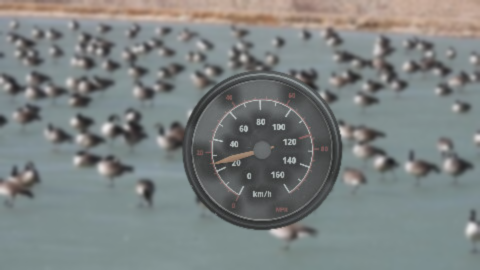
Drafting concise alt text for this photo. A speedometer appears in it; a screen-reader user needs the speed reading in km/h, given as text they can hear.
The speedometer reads 25 km/h
